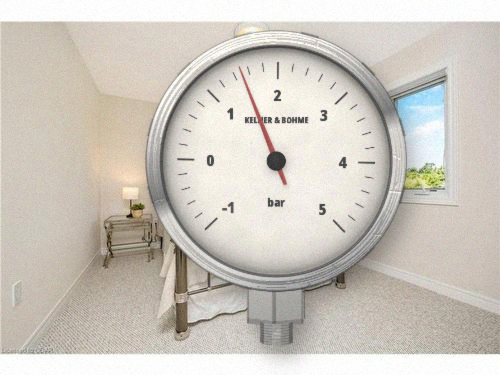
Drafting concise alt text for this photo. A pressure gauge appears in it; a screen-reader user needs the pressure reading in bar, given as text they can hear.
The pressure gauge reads 1.5 bar
